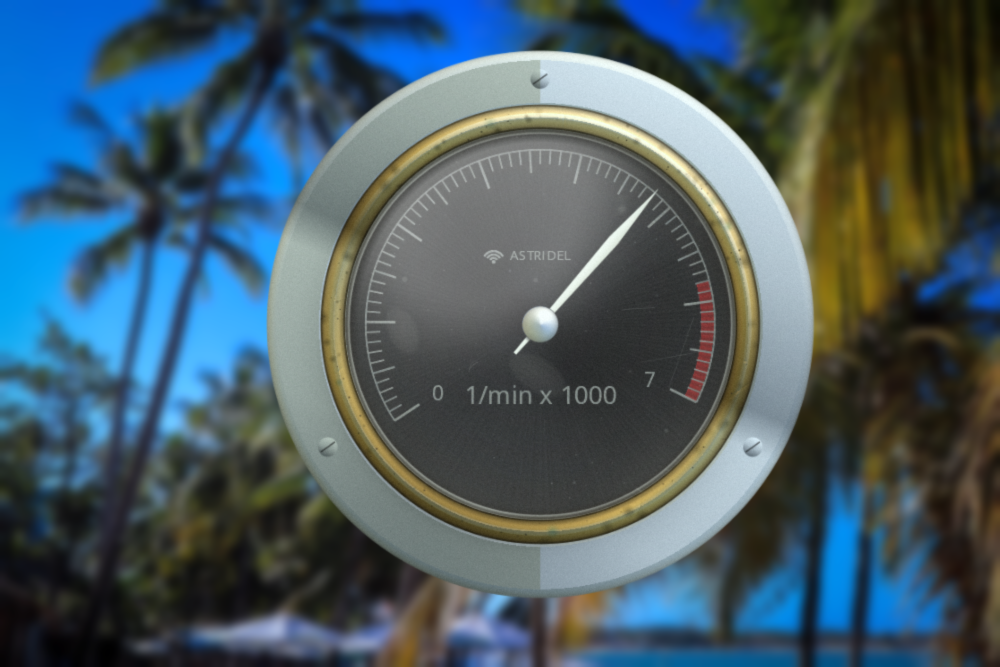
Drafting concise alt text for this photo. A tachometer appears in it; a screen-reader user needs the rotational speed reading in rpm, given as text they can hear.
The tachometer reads 4800 rpm
